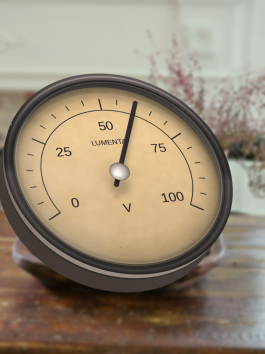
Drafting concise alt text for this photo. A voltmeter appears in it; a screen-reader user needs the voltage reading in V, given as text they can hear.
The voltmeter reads 60 V
